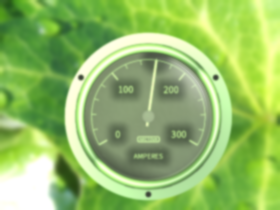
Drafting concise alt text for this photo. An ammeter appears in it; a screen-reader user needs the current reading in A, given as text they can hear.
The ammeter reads 160 A
